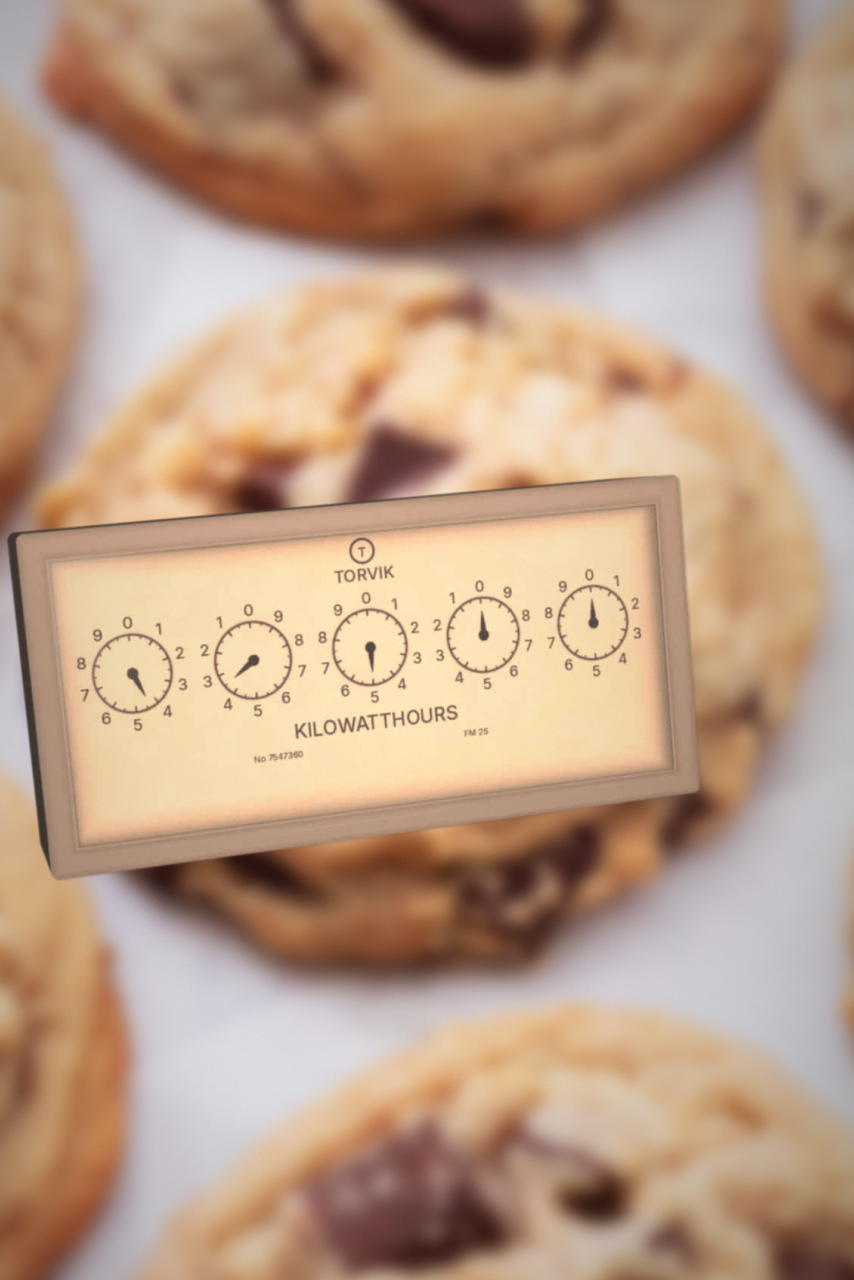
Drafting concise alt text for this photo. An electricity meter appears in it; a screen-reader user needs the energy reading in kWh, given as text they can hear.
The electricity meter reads 43500 kWh
